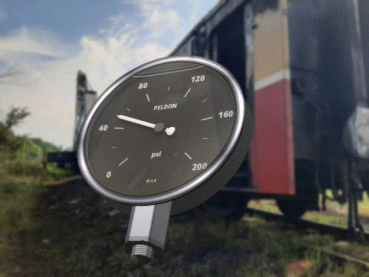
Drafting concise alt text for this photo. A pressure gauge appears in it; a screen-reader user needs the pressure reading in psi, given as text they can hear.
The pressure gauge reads 50 psi
